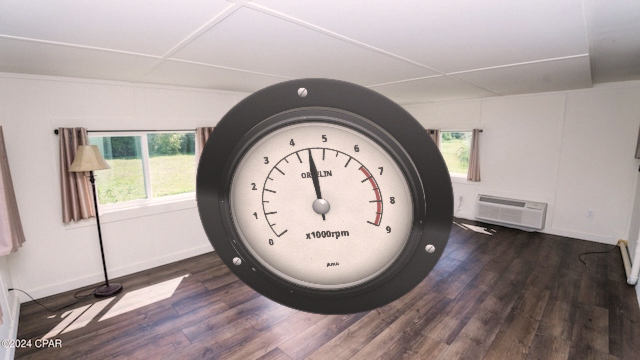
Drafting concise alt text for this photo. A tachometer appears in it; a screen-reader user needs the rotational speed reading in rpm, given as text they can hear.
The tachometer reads 4500 rpm
